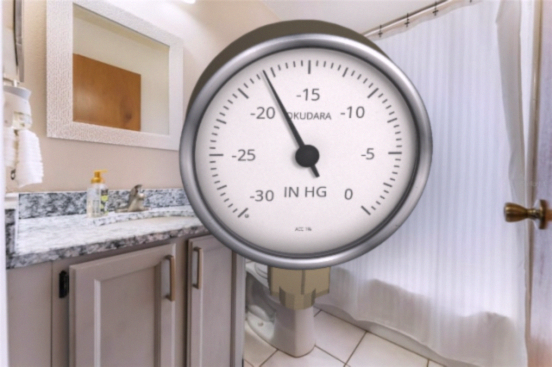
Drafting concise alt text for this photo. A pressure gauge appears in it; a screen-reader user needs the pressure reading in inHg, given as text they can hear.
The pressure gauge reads -18 inHg
